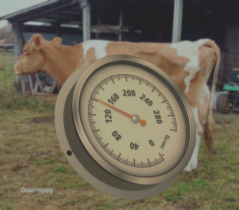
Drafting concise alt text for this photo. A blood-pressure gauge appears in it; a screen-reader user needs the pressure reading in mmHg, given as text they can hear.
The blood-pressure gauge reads 140 mmHg
